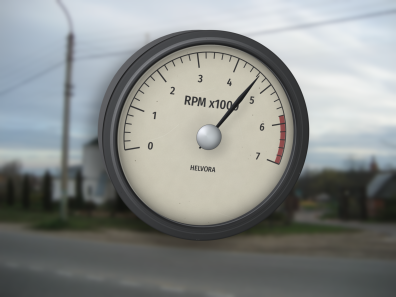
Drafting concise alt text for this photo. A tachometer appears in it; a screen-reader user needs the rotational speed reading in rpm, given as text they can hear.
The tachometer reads 4600 rpm
